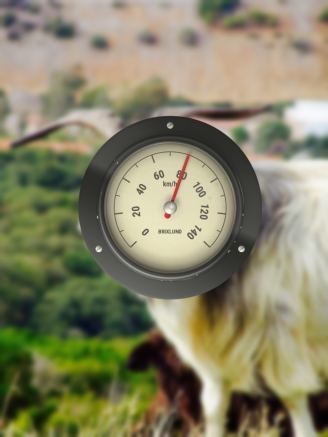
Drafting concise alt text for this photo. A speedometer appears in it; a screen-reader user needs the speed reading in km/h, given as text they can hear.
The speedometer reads 80 km/h
